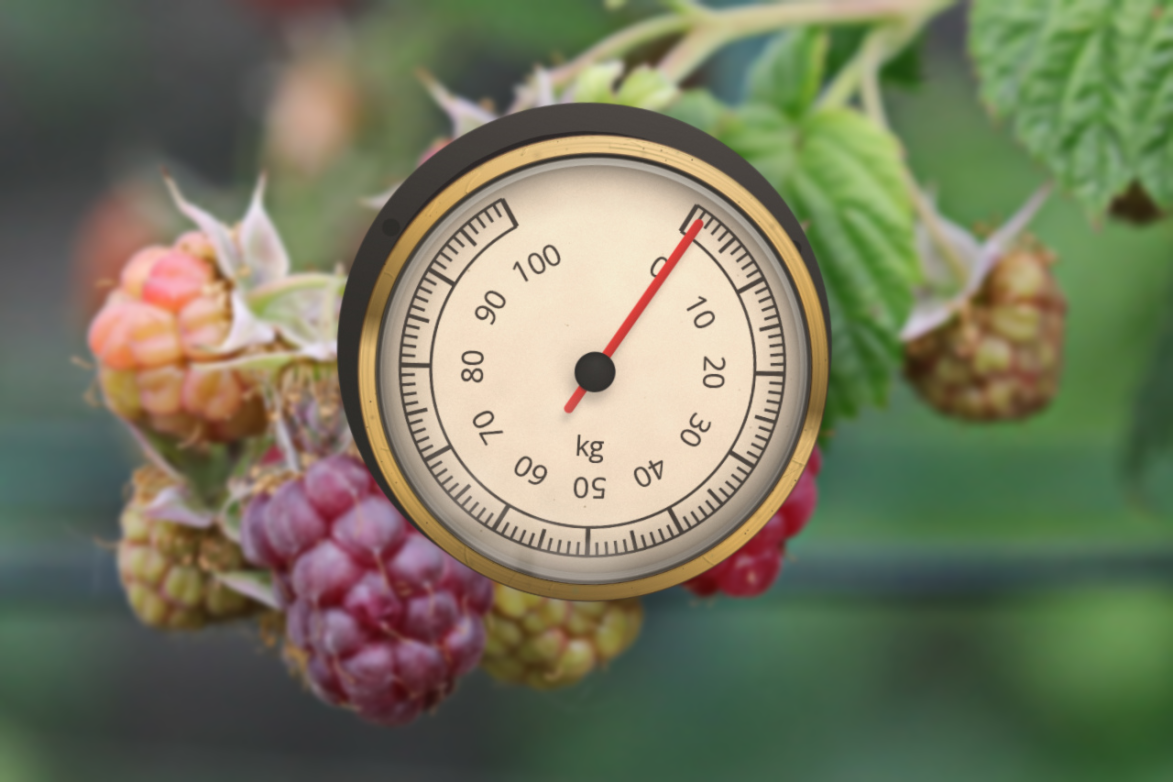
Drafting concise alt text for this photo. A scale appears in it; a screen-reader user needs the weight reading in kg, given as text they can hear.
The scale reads 1 kg
